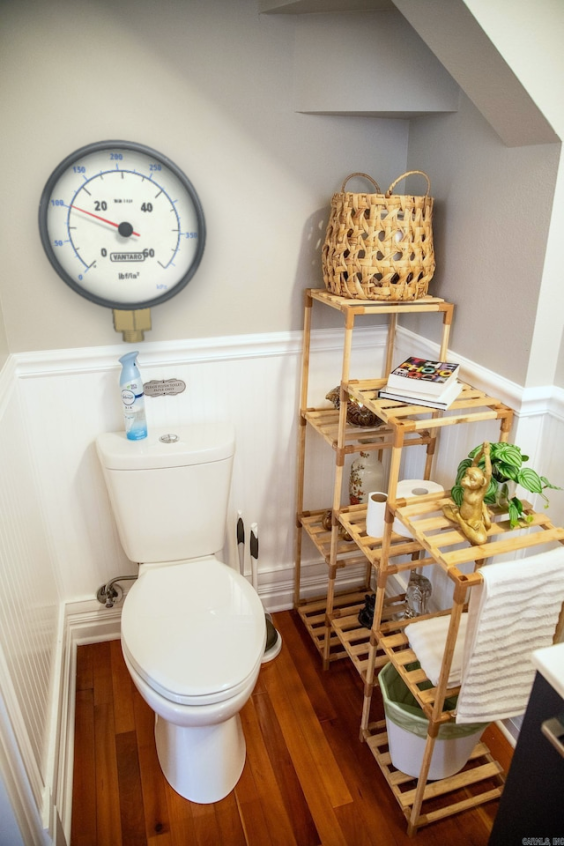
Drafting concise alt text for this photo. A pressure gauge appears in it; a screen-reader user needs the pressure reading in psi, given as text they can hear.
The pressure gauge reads 15 psi
